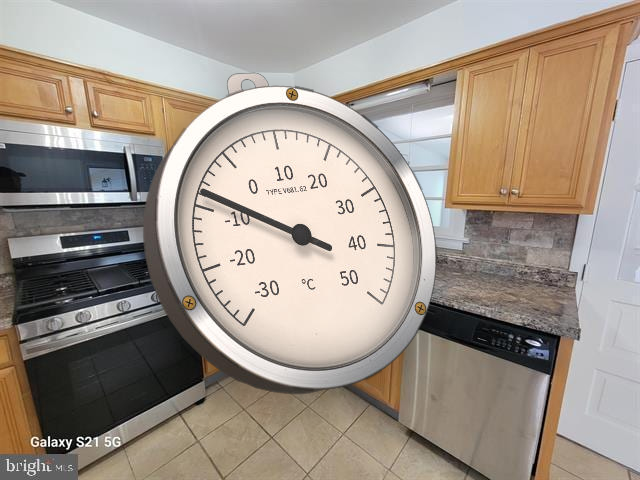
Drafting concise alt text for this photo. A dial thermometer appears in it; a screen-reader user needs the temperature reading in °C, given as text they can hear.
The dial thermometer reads -8 °C
